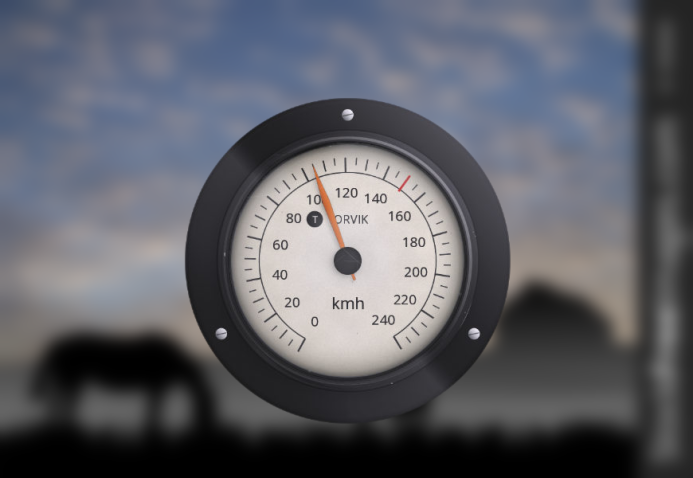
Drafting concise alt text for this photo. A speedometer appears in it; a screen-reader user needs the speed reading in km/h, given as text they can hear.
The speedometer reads 105 km/h
